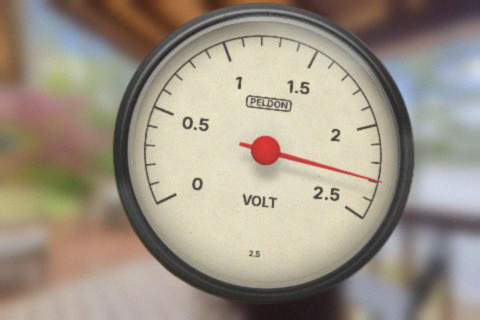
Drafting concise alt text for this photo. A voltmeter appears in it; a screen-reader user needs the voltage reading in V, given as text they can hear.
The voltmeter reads 2.3 V
